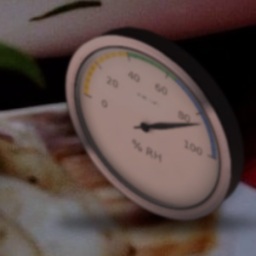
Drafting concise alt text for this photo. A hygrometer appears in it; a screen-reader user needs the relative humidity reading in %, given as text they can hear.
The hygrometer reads 84 %
